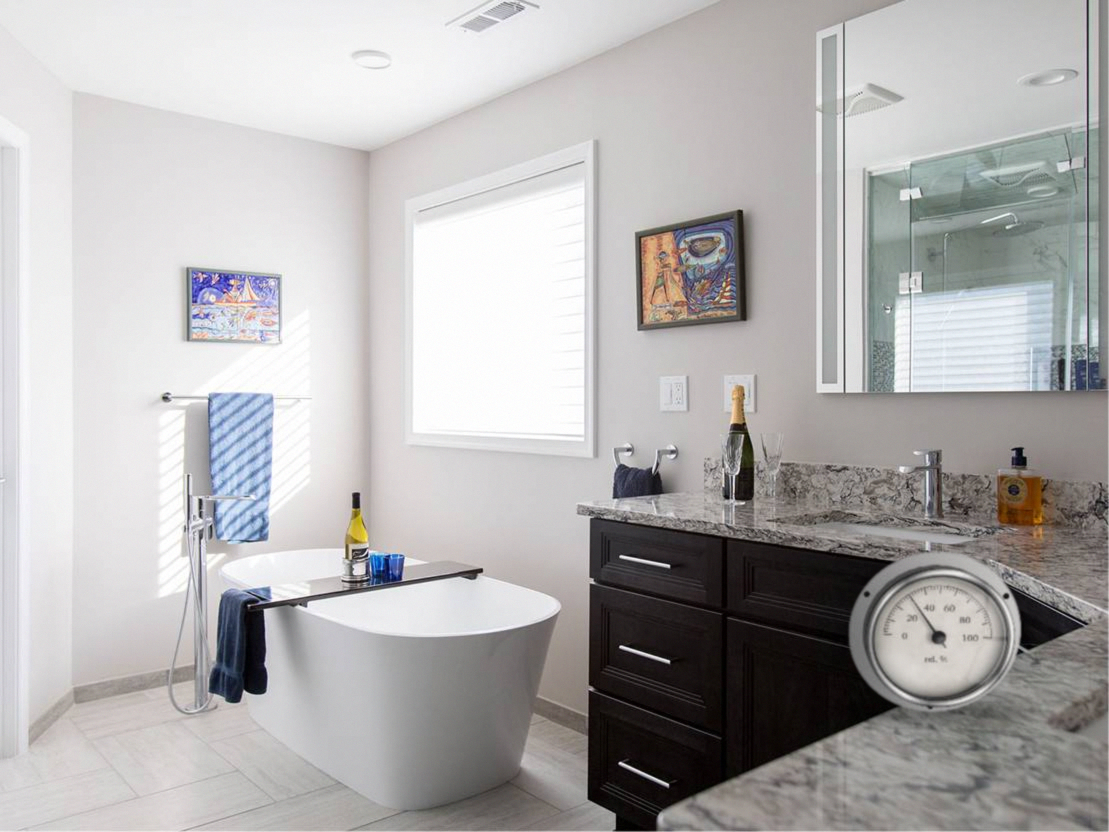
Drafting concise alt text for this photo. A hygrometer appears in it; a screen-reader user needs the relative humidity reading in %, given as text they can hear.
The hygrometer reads 30 %
